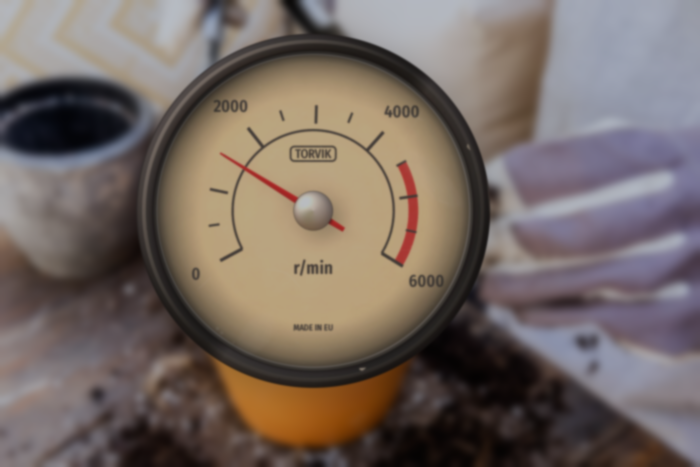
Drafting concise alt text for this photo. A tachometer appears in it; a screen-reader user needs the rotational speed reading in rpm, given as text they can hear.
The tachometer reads 1500 rpm
